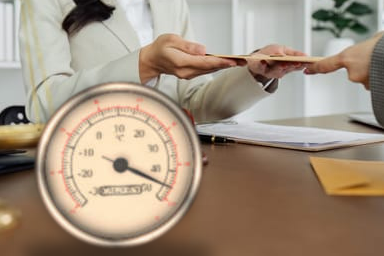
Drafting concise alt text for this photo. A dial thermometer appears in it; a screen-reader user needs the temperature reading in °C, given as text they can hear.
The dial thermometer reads 45 °C
